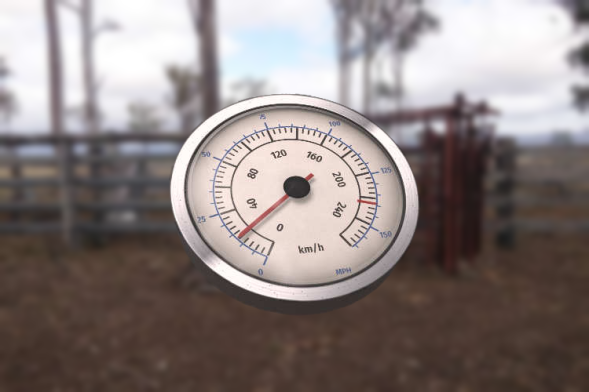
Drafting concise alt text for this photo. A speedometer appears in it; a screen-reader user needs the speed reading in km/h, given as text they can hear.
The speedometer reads 20 km/h
